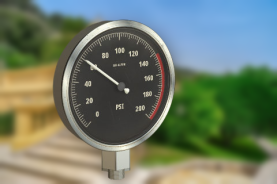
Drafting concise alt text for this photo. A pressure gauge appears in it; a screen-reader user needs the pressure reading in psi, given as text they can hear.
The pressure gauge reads 60 psi
